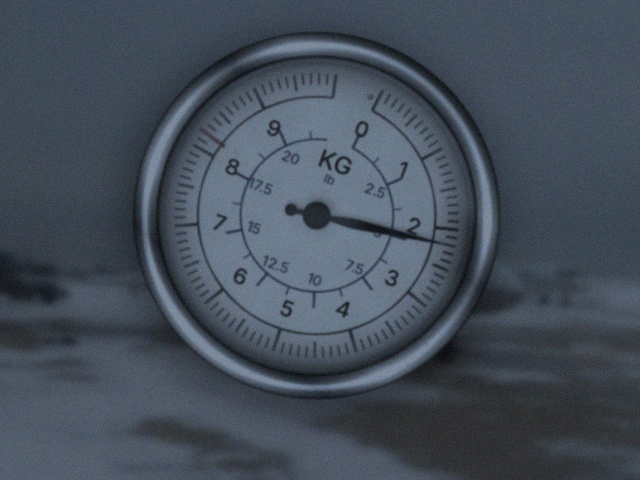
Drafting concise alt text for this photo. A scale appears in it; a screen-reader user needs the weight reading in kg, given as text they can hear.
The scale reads 2.2 kg
